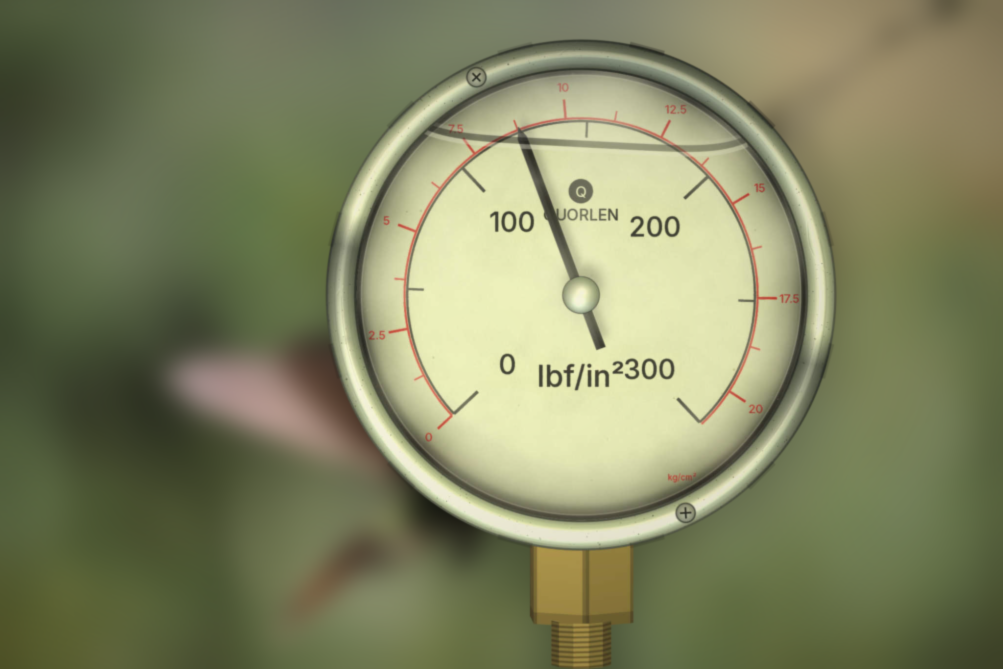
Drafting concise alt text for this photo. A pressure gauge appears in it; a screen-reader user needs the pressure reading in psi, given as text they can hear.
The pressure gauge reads 125 psi
